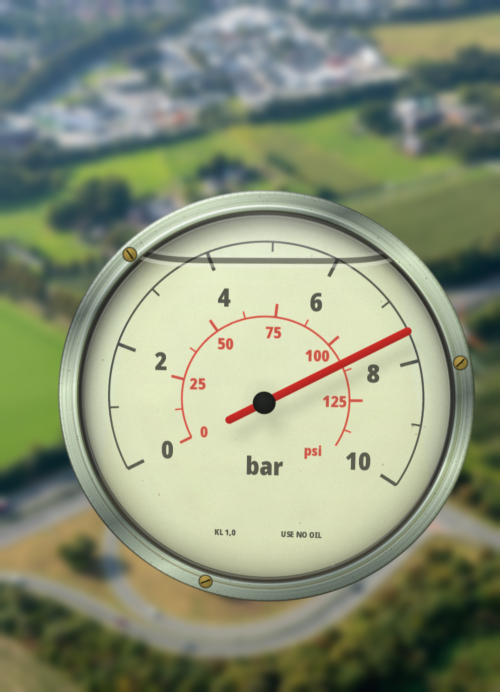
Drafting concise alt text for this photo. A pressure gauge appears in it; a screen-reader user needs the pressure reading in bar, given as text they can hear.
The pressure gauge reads 7.5 bar
